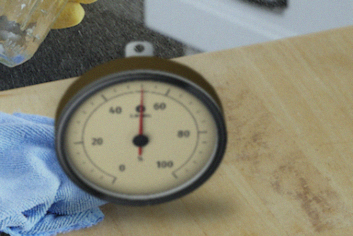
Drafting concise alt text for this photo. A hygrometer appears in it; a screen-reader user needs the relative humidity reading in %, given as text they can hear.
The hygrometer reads 52 %
